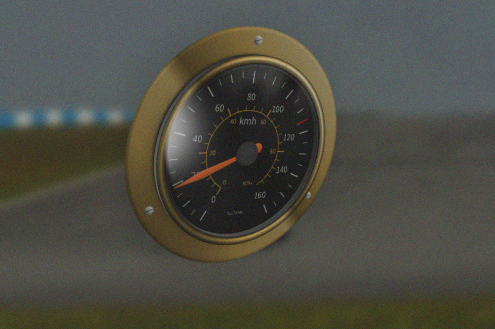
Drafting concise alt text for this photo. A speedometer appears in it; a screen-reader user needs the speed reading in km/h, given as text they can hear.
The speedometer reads 20 km/h
